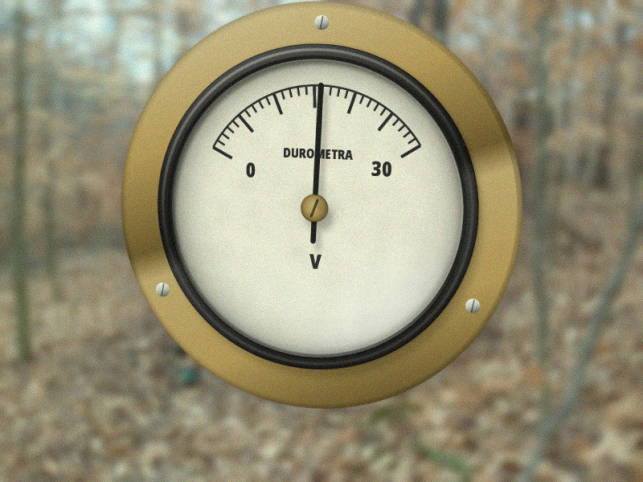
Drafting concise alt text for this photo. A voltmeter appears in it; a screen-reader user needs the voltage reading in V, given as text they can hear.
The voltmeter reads 16 V
